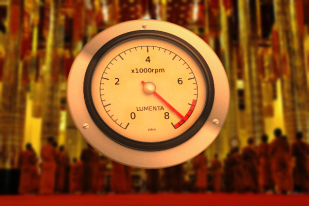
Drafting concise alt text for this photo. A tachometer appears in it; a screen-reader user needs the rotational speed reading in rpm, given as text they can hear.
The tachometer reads 7600 rpm
